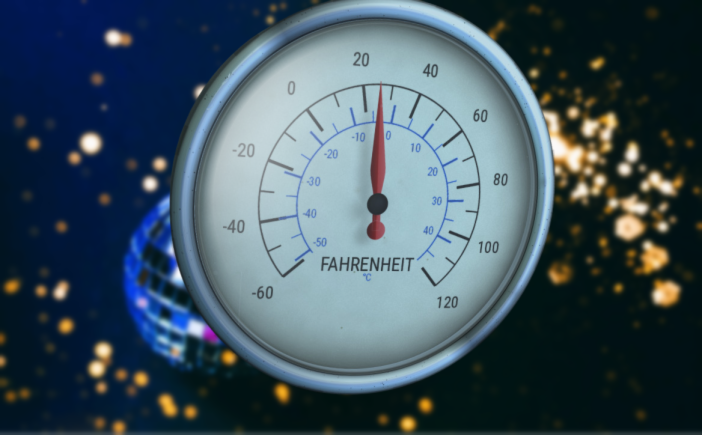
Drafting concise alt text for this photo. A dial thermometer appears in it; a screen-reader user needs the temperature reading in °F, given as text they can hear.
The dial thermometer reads 25 °F
